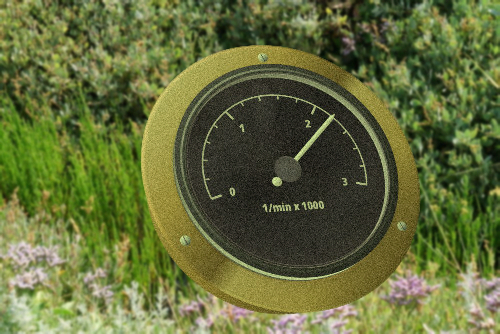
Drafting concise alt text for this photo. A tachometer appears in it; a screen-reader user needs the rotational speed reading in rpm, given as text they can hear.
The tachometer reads 2200 rpm
